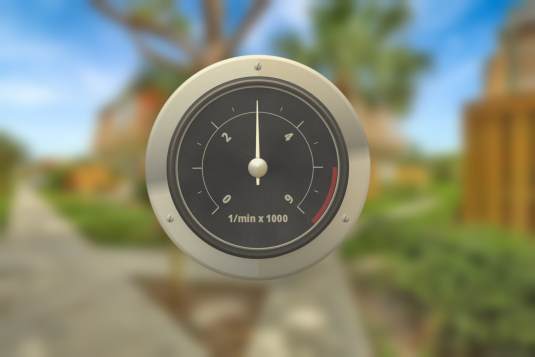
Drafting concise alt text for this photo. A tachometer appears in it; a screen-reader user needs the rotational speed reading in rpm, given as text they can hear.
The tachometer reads 3000 rpm
